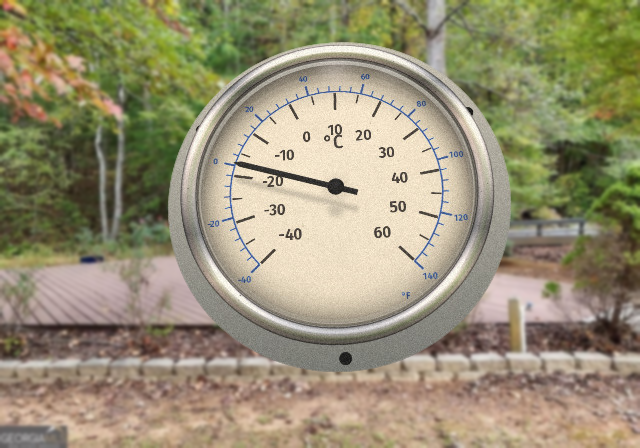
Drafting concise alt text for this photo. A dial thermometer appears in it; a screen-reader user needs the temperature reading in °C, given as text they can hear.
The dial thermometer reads -17.5 °C
